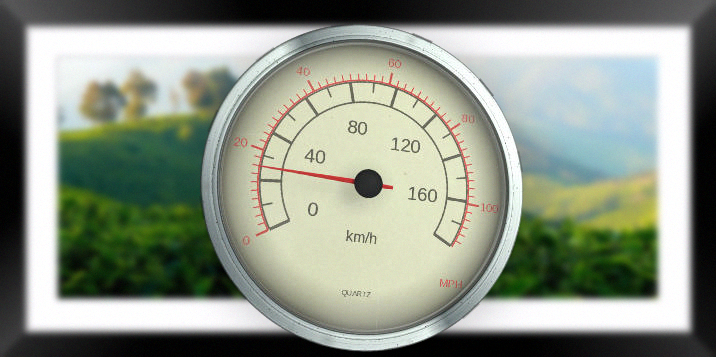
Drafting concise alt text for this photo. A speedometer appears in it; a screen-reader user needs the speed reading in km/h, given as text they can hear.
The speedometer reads 25 km/h
